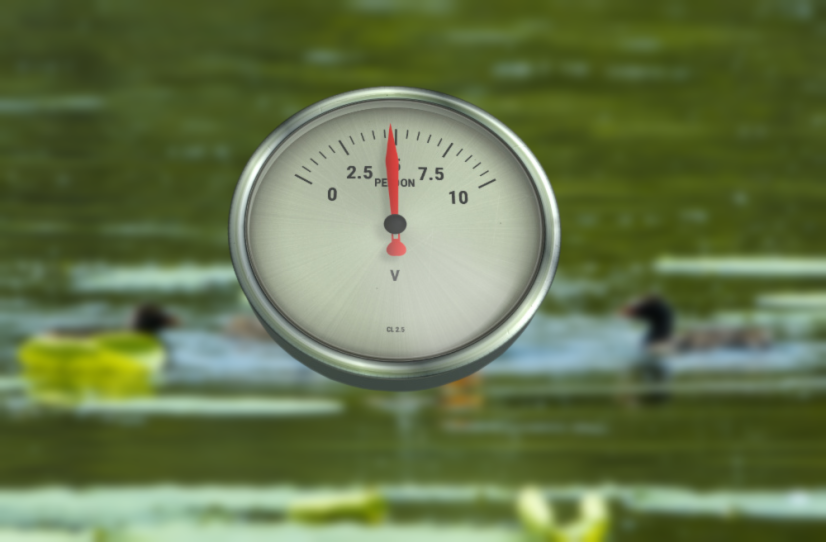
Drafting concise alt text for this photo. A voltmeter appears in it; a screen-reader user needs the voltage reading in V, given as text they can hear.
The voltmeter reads 4.75 V
